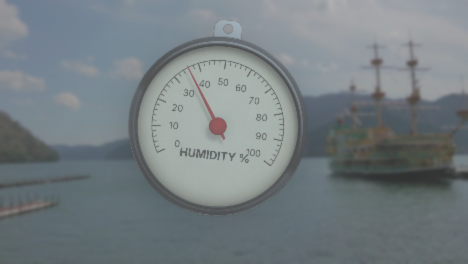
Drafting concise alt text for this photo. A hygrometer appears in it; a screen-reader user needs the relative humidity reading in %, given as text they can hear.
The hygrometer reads 36 %
